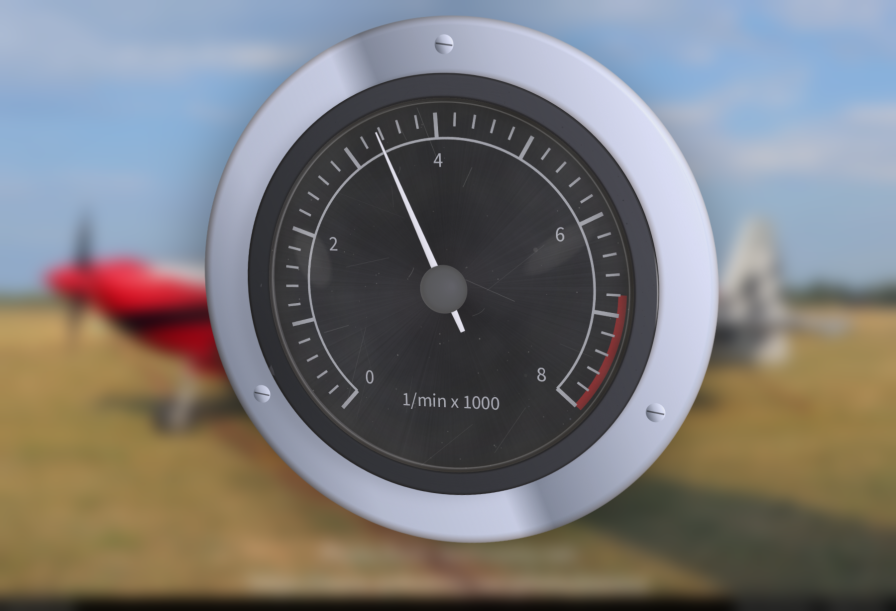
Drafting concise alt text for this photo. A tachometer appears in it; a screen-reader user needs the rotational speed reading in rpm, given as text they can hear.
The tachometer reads 3400 rpm
